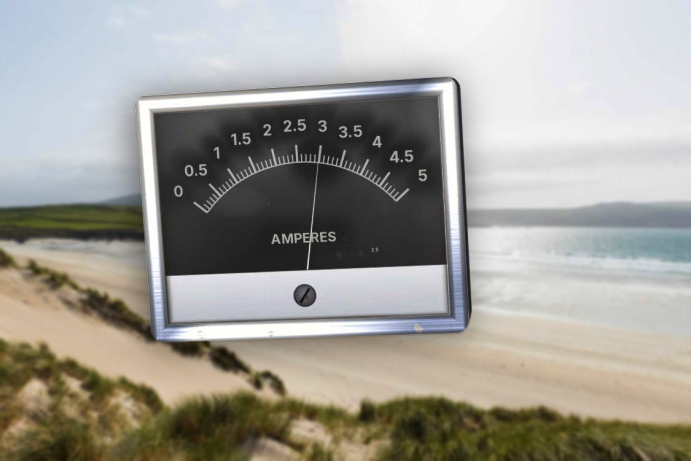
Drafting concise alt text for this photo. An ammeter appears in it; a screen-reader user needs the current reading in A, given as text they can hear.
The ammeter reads 3 A
